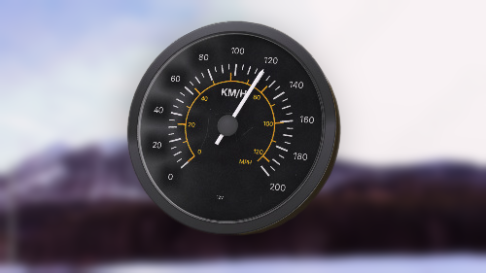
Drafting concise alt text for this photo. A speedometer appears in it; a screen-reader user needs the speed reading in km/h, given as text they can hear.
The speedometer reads 120 km/h
